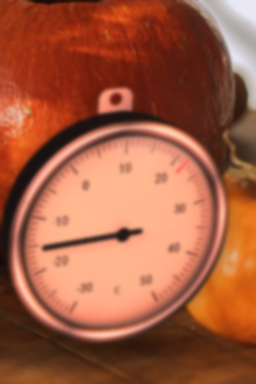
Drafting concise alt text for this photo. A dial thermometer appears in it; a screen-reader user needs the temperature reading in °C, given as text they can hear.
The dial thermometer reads -15 °C
